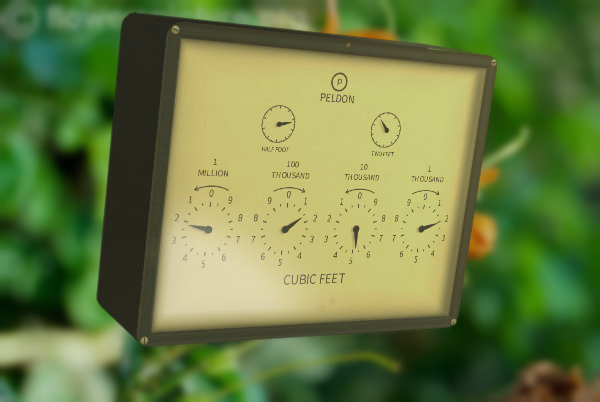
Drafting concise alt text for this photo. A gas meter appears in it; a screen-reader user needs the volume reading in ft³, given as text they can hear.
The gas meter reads 215200 ft³
